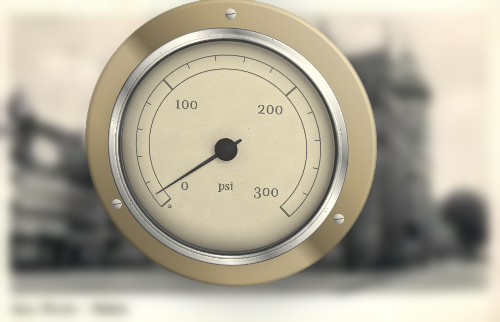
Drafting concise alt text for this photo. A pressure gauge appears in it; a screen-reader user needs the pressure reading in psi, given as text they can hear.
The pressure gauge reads 10 psi
